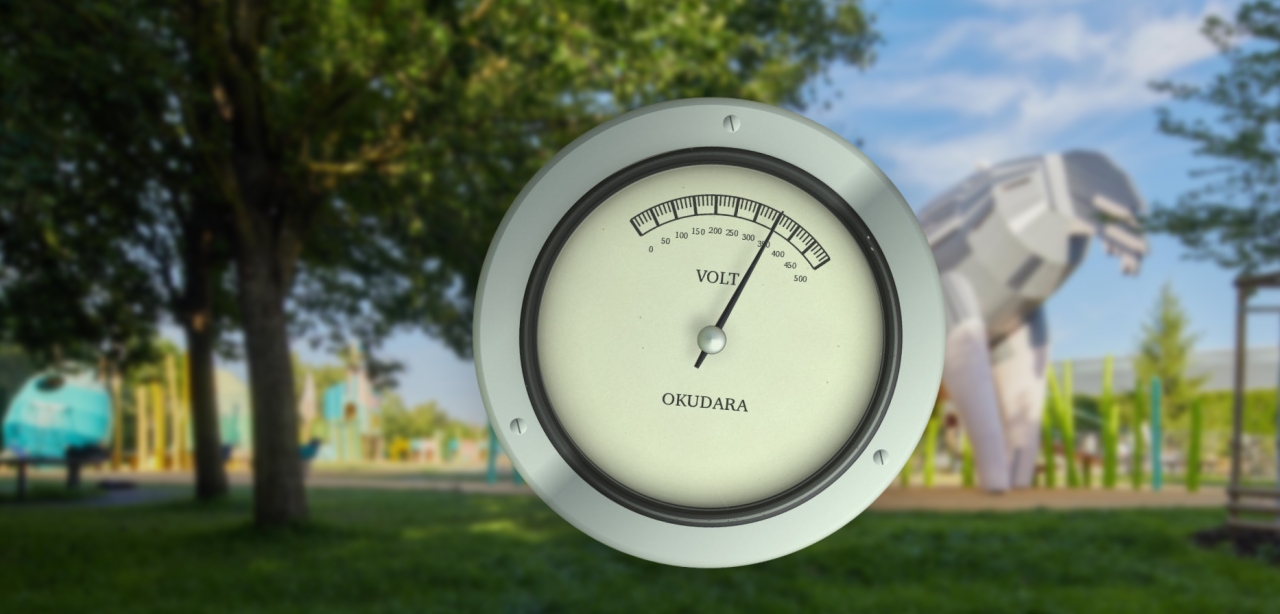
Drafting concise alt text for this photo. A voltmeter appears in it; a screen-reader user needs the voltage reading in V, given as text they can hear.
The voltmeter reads 350 V
